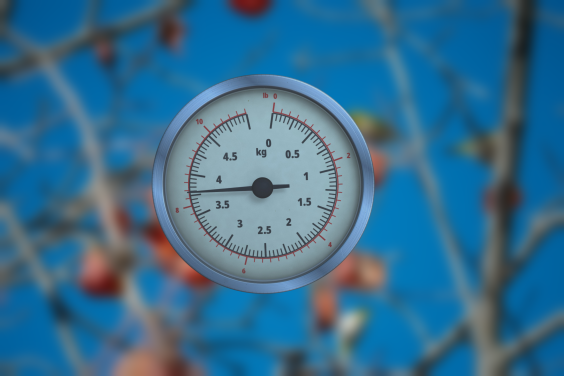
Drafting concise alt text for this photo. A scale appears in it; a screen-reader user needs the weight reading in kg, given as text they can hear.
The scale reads 3.8 kg
